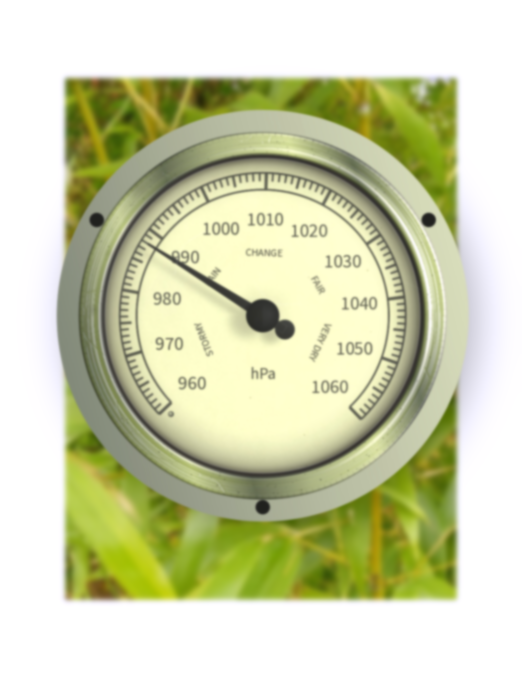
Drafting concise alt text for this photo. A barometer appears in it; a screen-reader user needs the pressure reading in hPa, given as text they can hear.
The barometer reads 988 hPa
